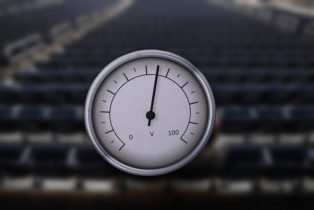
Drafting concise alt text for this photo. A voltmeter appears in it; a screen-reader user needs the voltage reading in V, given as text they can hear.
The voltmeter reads 55 V
